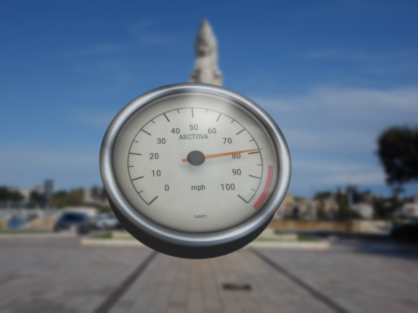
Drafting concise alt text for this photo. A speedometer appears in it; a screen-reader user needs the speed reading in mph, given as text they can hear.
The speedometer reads 80 mph
